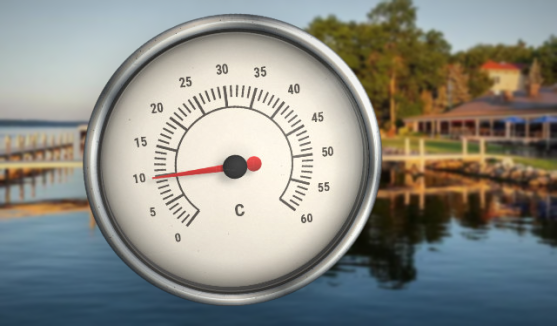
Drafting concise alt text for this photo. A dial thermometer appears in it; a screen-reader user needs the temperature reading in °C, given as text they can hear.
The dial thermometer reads 10 °C
